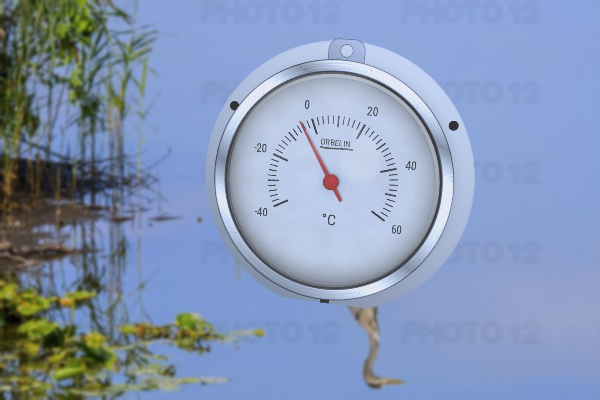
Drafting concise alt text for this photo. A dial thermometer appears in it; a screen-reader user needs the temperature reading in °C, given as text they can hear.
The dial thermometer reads -4 °C
